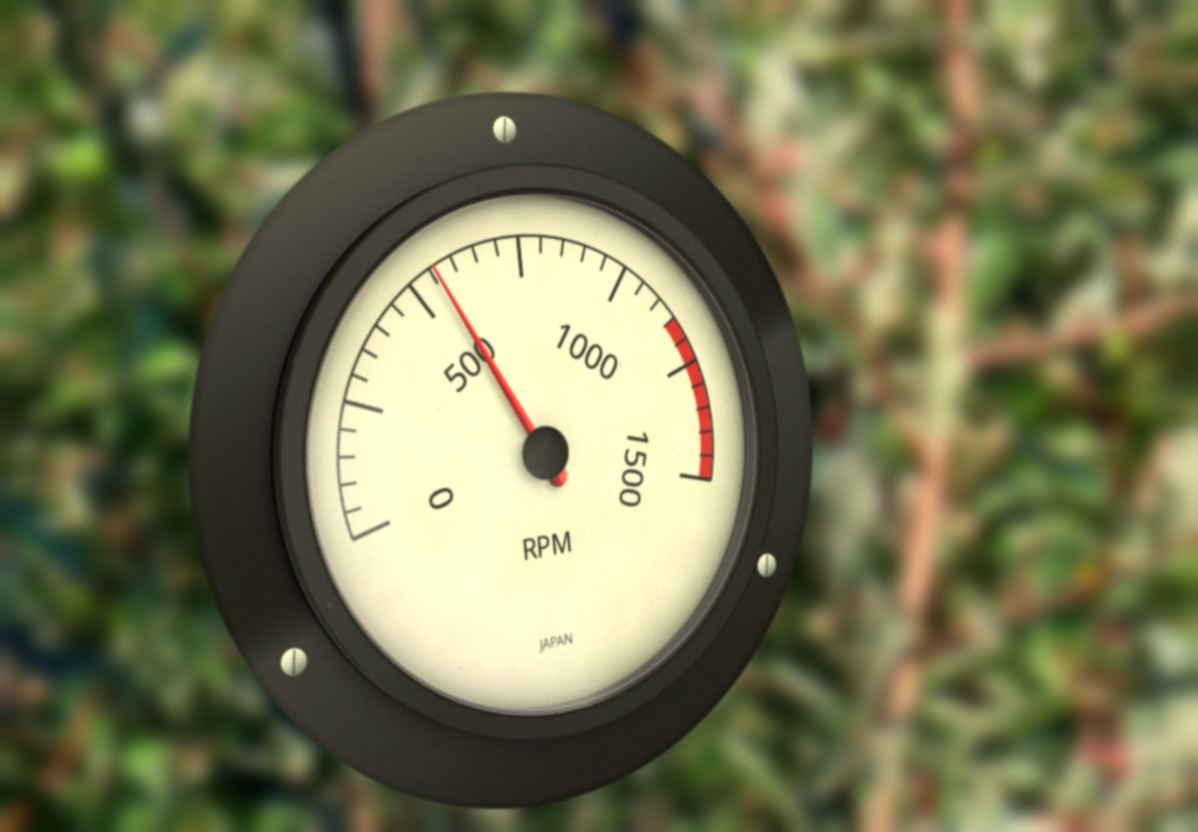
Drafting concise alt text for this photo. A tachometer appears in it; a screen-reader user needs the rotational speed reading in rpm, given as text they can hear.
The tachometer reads 550 rpm
